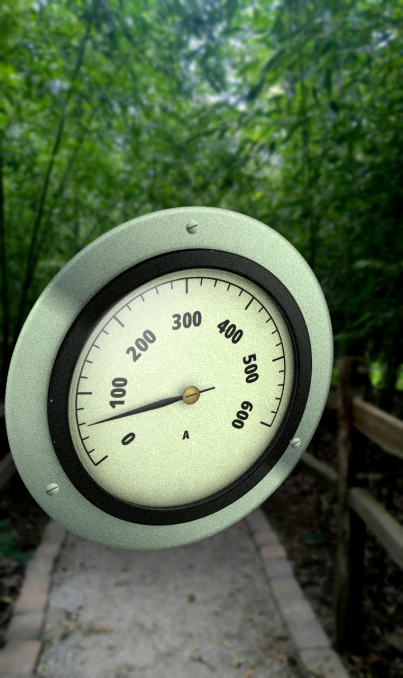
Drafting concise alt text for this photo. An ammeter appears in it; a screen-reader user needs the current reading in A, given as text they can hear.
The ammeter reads 60 A
